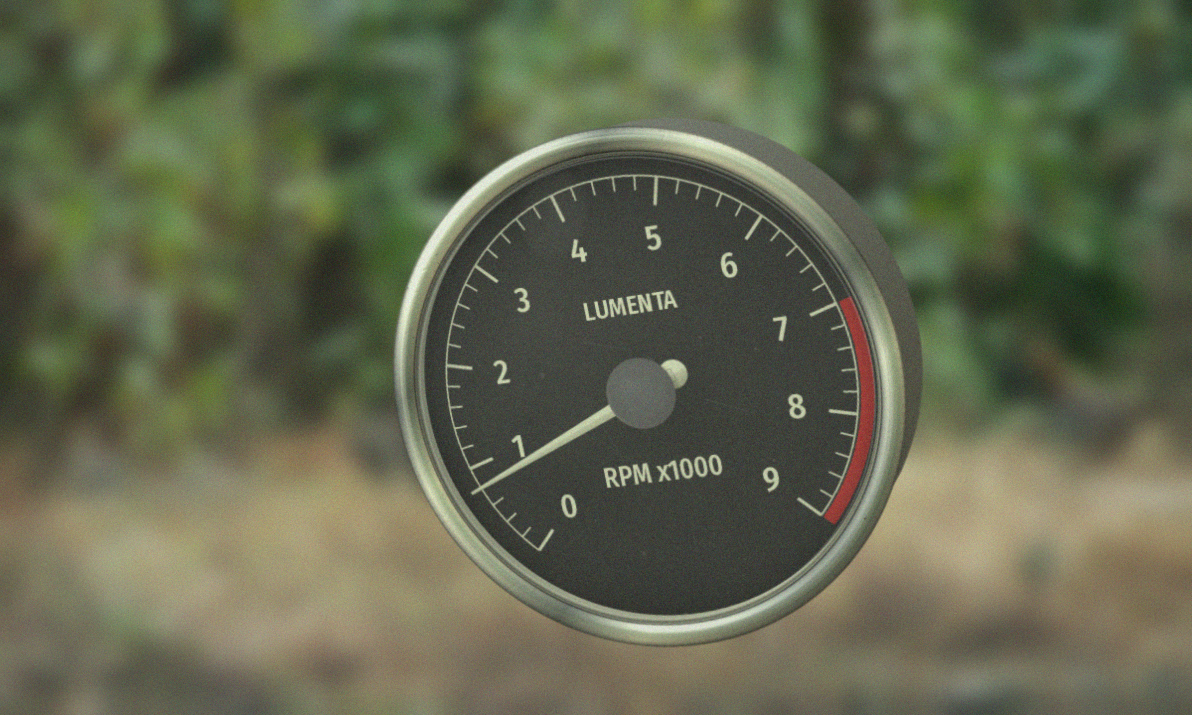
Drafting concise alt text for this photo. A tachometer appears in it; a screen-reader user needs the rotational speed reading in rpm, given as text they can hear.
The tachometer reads 800 rpm
